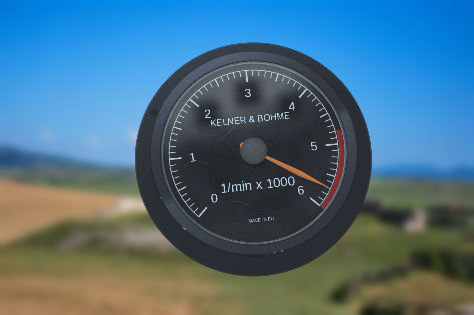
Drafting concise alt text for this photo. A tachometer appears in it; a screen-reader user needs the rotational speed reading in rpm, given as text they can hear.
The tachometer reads 5700 rpm
